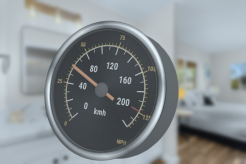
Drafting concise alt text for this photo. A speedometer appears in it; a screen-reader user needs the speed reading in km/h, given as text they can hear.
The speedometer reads 60 km/h
